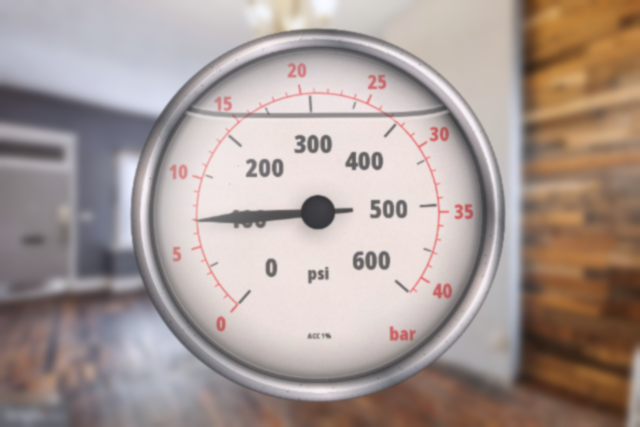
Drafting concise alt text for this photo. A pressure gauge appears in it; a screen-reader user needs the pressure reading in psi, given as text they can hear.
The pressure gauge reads 100 psi
